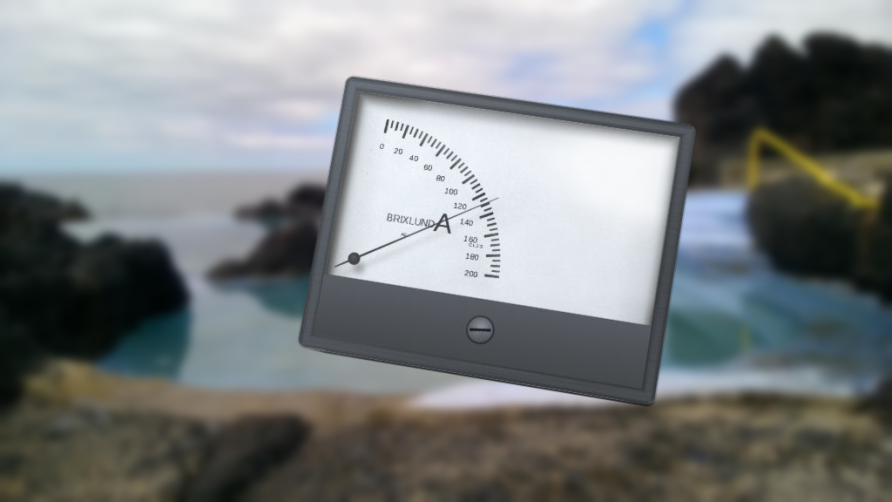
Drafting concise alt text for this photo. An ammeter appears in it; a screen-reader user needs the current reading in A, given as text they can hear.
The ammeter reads 130 A
